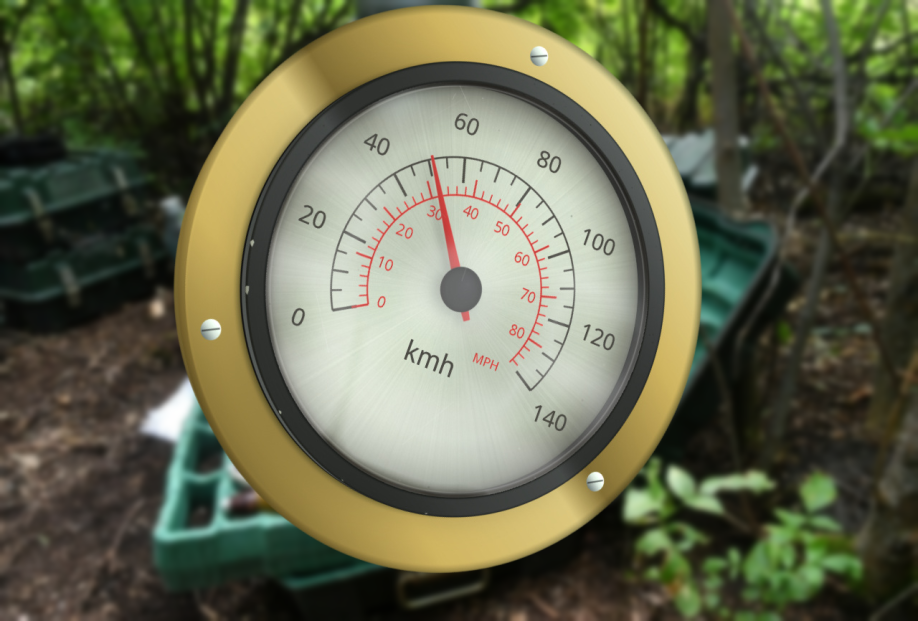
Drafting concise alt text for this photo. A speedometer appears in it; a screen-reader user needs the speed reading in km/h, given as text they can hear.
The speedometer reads 50 km/h
